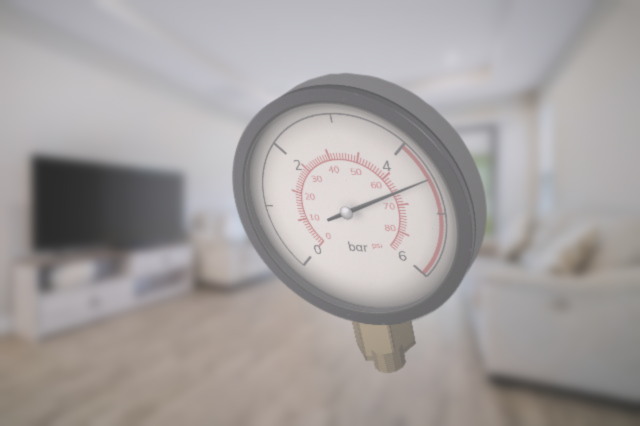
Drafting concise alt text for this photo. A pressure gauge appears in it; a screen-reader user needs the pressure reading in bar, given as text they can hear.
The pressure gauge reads 4.5 bar
